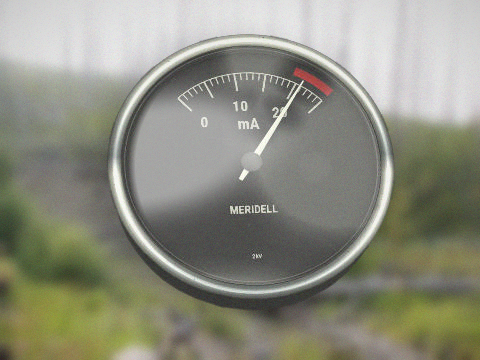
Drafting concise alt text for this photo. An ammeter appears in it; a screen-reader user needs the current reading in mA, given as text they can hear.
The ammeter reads 21 mA
